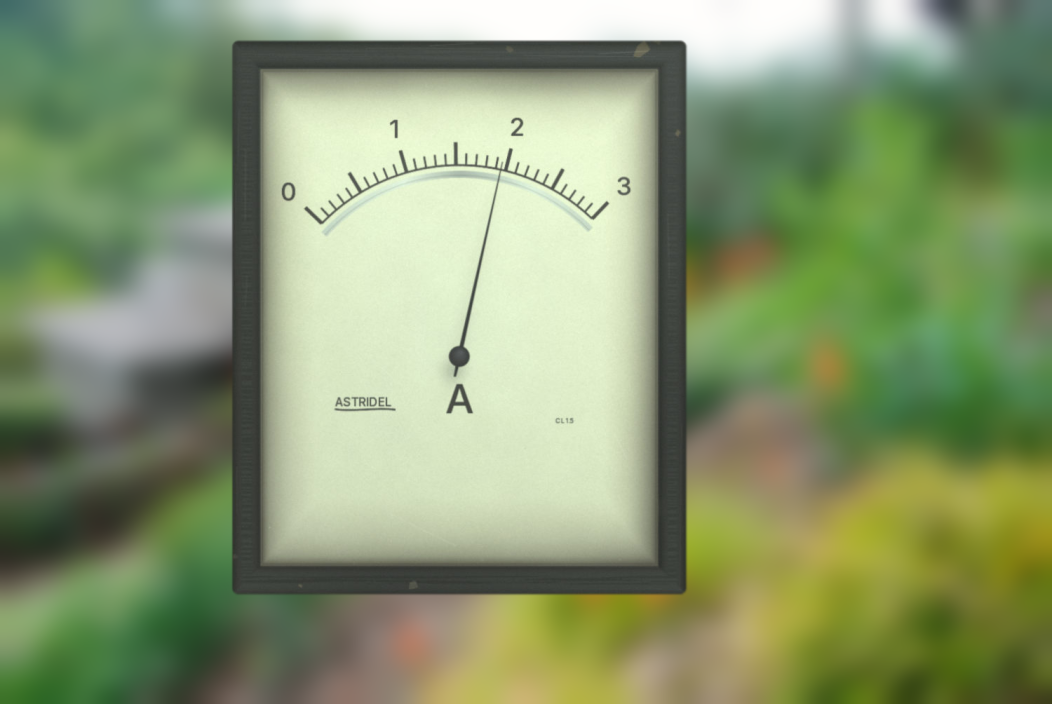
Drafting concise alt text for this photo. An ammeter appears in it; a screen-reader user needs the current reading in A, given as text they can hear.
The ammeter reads 1.95 A
